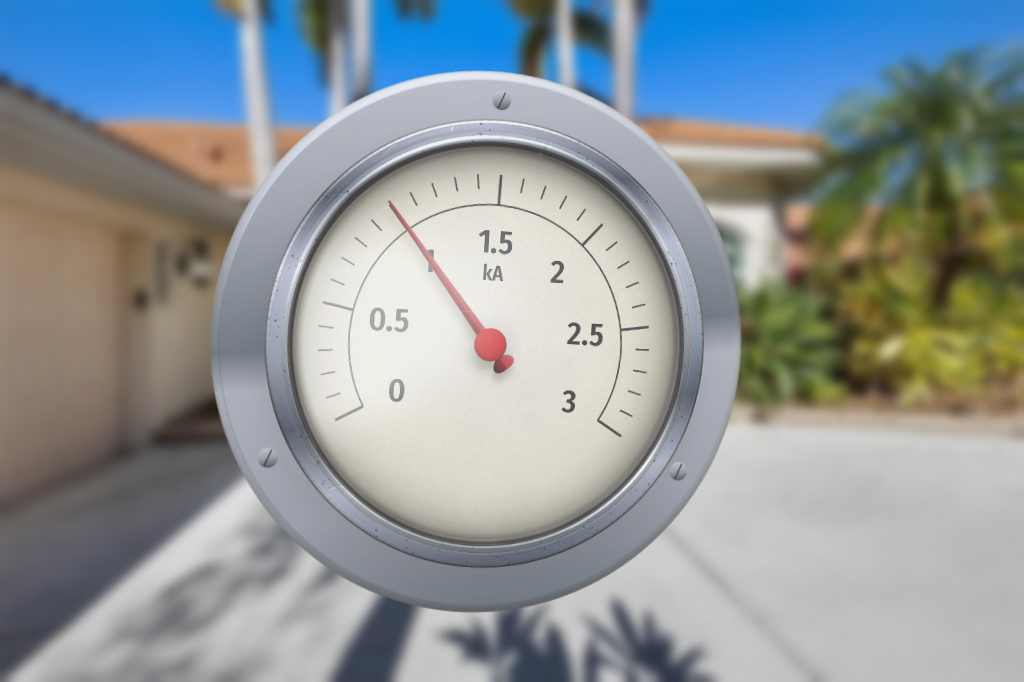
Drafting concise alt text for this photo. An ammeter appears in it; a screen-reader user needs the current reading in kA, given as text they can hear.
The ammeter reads 1 kA
